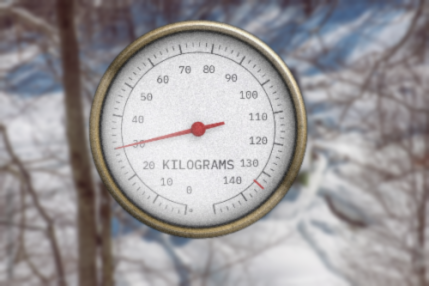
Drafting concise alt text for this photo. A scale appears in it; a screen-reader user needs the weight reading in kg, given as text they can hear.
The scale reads 30 kg
